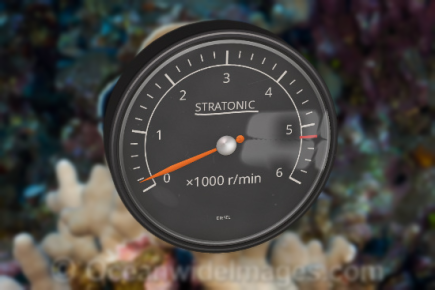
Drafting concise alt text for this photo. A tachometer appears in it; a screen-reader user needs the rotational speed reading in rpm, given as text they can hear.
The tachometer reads 200 rpm
